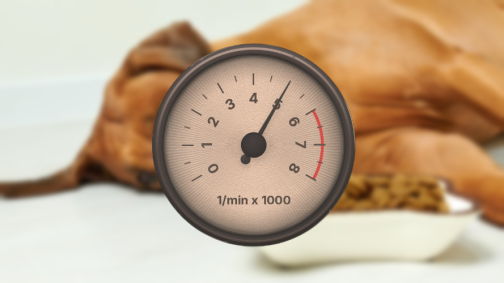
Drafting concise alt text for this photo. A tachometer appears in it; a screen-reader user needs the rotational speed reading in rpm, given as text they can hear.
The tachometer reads 5000 rpm
